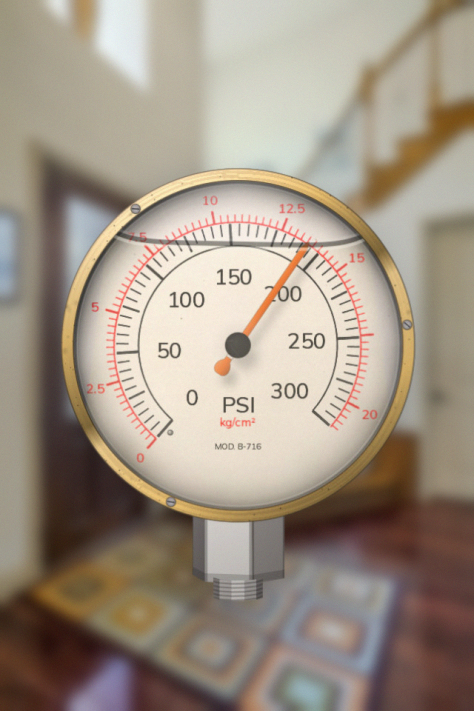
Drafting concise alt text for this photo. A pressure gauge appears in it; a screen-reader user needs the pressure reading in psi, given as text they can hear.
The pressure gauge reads 192.5 psi
